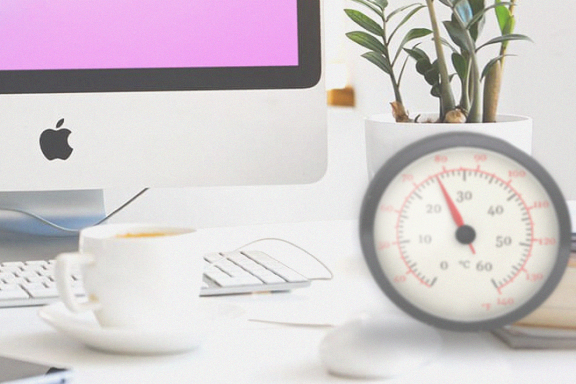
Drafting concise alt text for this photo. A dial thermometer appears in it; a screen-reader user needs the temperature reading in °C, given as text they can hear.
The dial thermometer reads 25 °C
